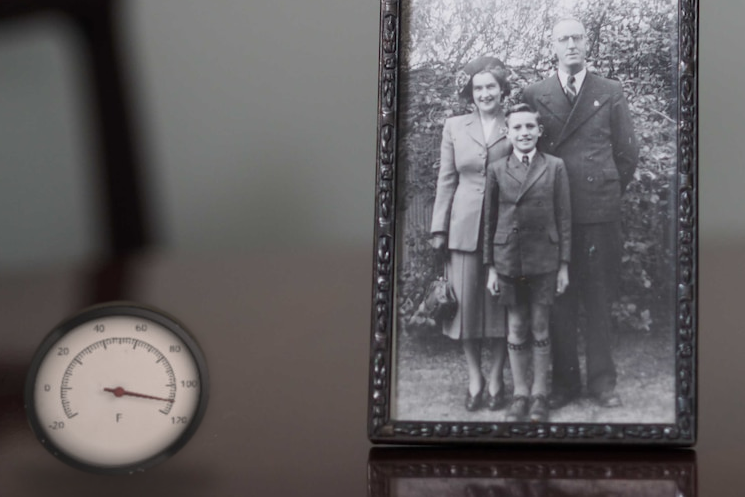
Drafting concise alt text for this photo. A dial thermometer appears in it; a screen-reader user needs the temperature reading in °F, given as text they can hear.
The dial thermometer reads 110 °F
